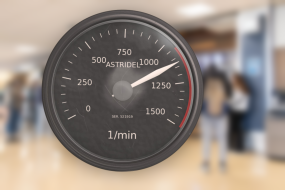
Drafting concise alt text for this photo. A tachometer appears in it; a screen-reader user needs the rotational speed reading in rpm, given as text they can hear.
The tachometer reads 1125 rpm
